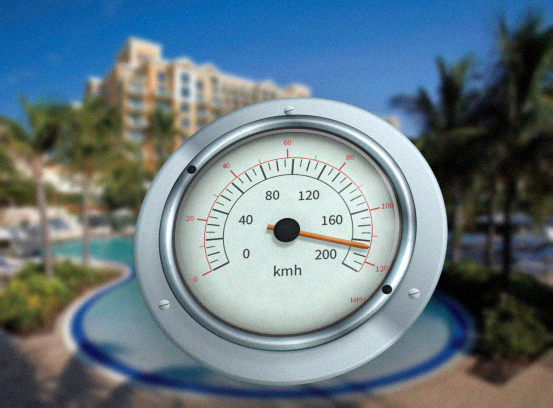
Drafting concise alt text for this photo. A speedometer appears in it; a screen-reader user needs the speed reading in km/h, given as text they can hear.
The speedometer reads 185 km/h
